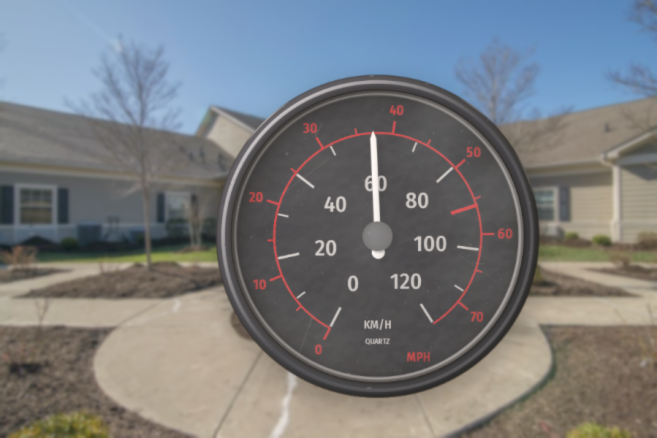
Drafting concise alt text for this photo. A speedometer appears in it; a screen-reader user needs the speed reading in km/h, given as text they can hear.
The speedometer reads 60 km/h
